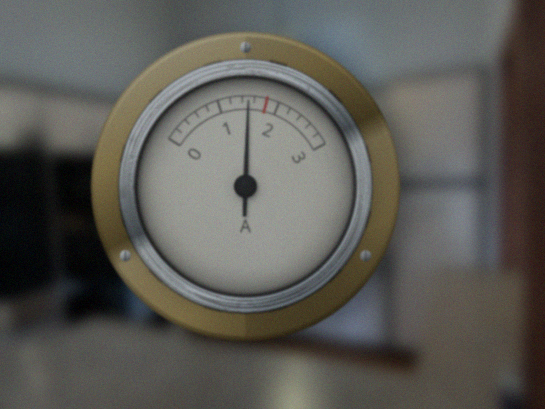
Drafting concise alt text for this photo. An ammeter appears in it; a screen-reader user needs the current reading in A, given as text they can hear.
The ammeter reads 1.5 A
